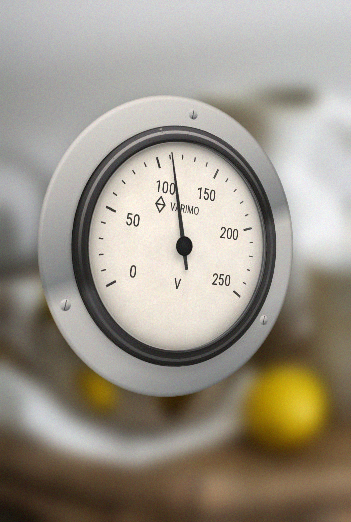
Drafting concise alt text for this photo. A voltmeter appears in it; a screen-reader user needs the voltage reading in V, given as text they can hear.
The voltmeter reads 110 V
